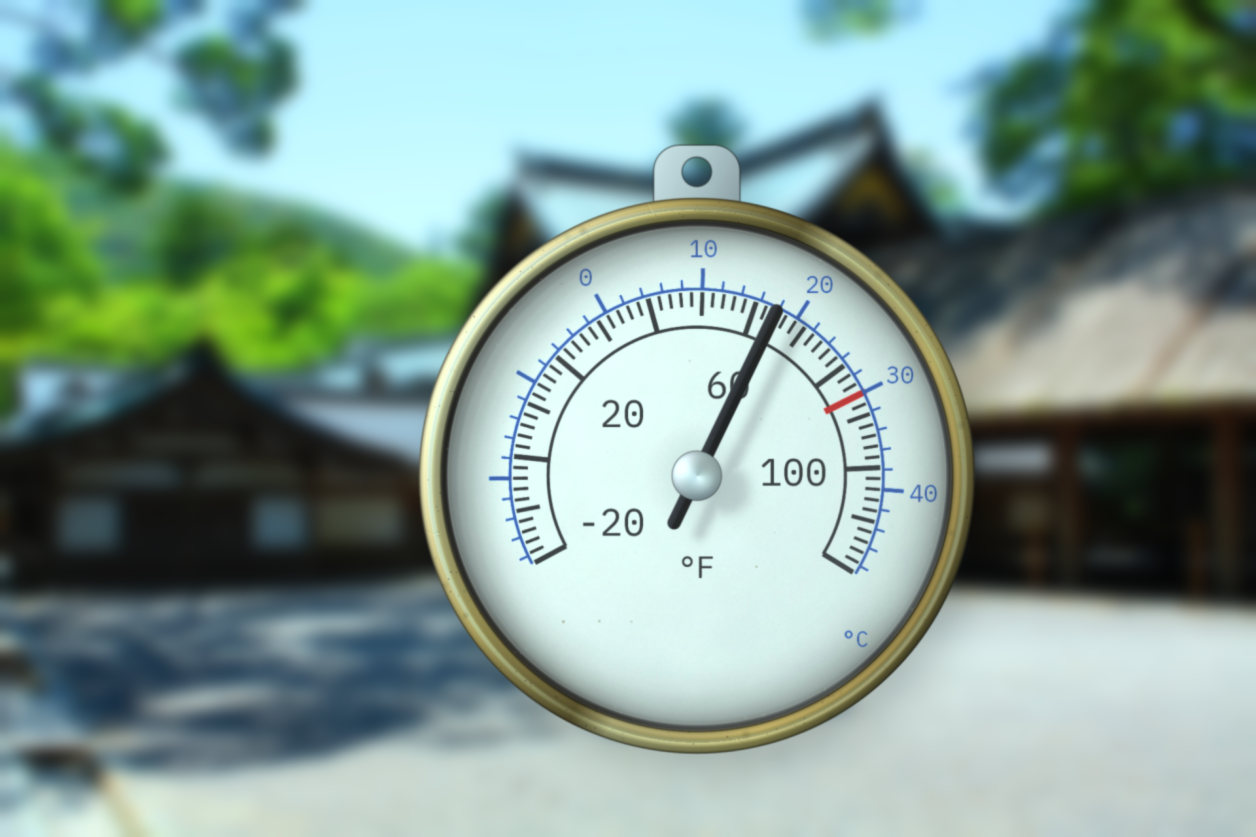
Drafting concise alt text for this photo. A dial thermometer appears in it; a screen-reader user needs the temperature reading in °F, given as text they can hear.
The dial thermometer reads 64 °F
